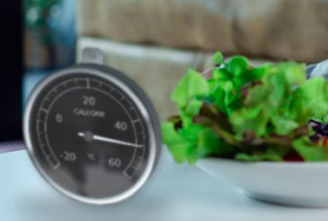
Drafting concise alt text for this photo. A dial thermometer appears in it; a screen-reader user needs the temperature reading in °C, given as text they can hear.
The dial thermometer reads 48 °C
